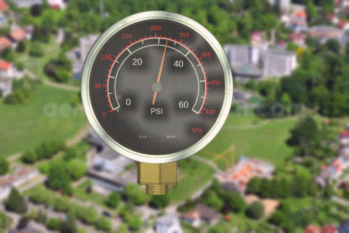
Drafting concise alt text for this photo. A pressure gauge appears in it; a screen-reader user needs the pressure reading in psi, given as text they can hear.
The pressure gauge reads 32.5 psi
